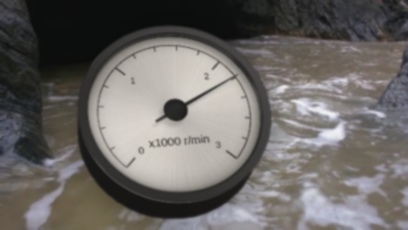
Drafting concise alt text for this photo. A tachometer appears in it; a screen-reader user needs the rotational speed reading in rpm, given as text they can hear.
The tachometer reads 2200 rpm
